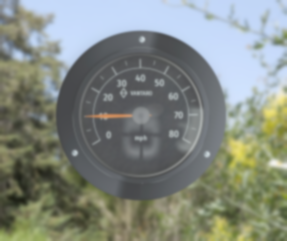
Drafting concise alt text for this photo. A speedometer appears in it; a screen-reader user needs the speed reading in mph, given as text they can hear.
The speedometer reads 10 mph
